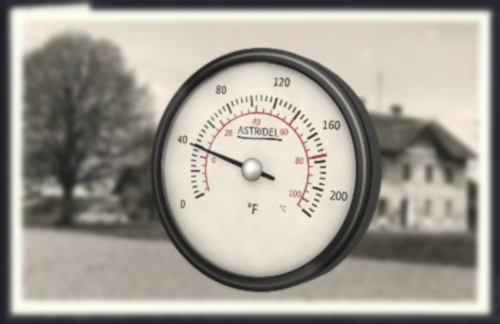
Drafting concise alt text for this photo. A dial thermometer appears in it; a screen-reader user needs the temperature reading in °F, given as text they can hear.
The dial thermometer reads 40 °F
